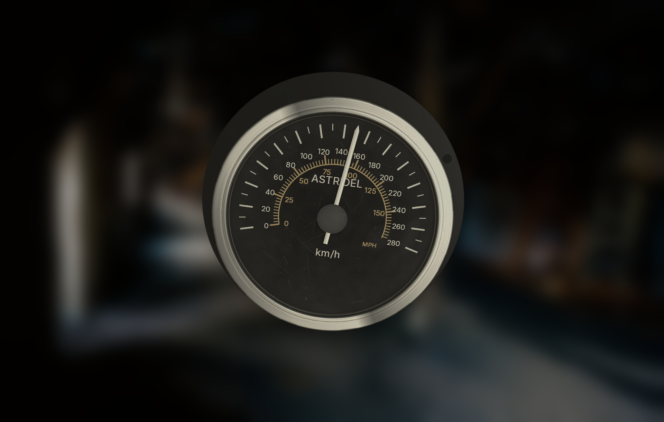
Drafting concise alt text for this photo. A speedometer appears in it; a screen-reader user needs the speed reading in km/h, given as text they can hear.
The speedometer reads 150 km/h
